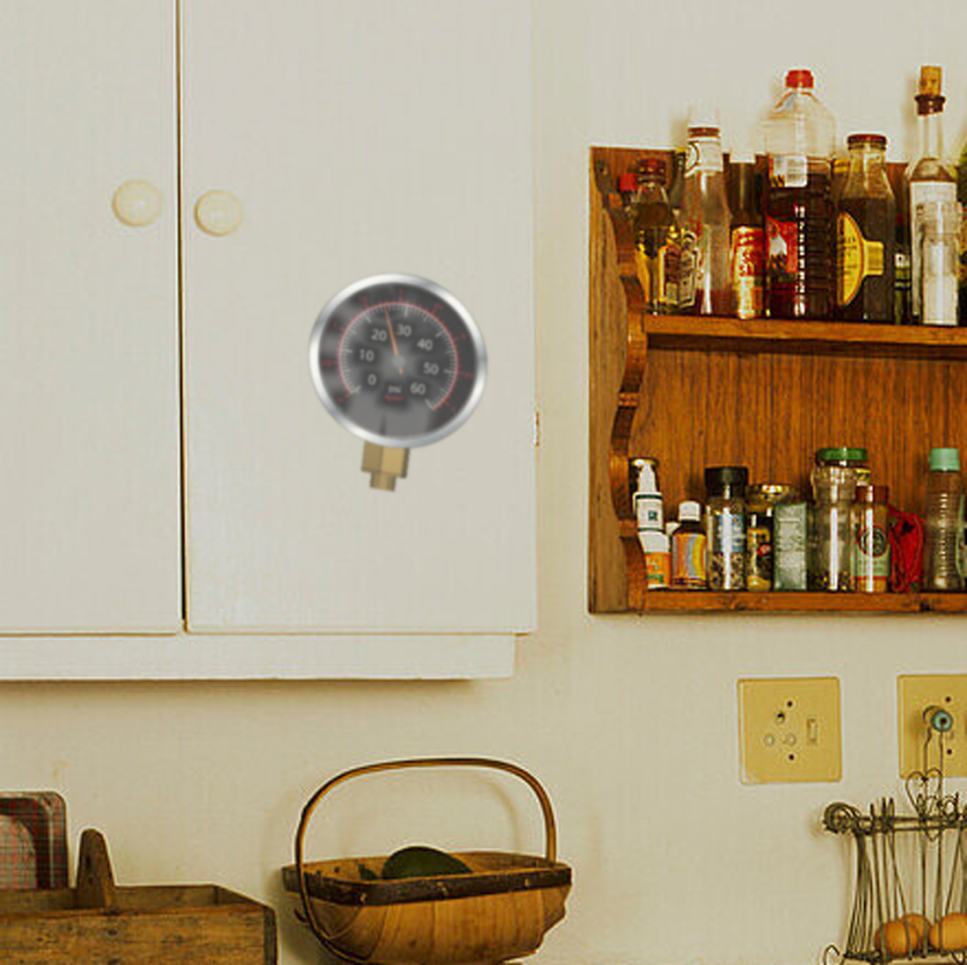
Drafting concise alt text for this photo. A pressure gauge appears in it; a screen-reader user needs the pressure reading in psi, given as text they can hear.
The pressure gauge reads 25 psi
